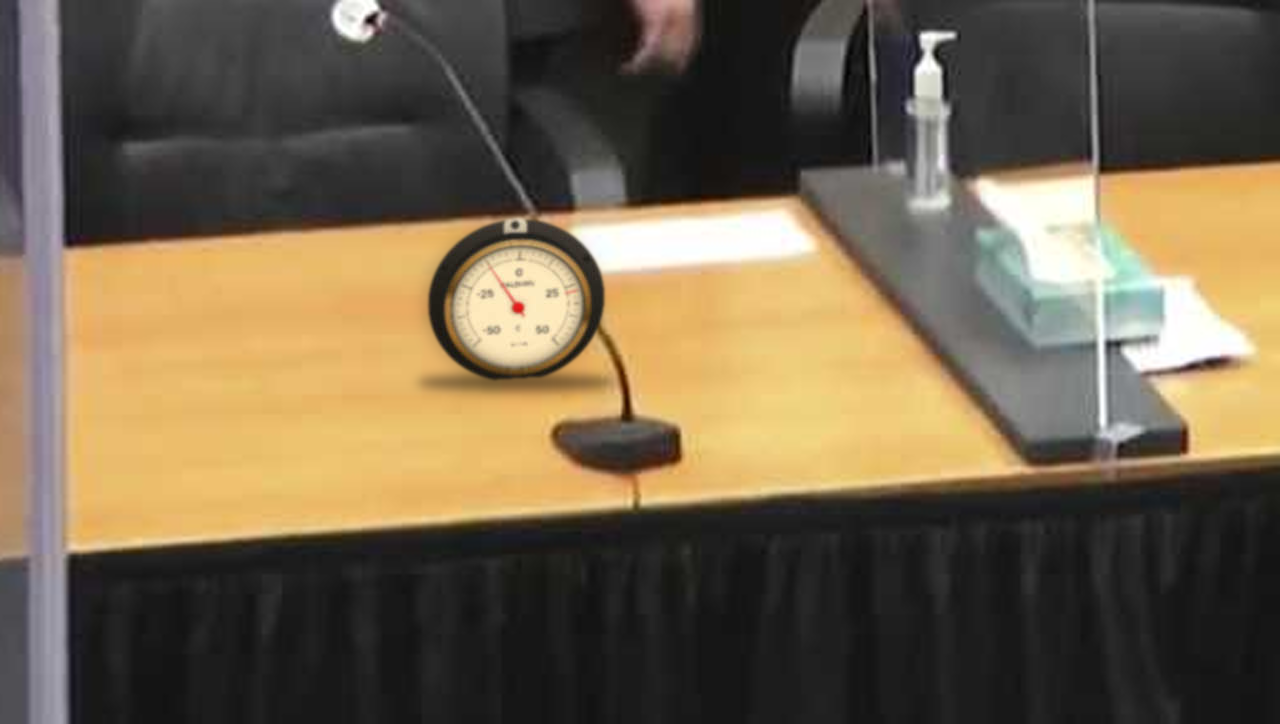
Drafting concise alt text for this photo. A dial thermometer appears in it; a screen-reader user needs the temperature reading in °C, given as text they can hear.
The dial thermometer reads -12.5 °C
